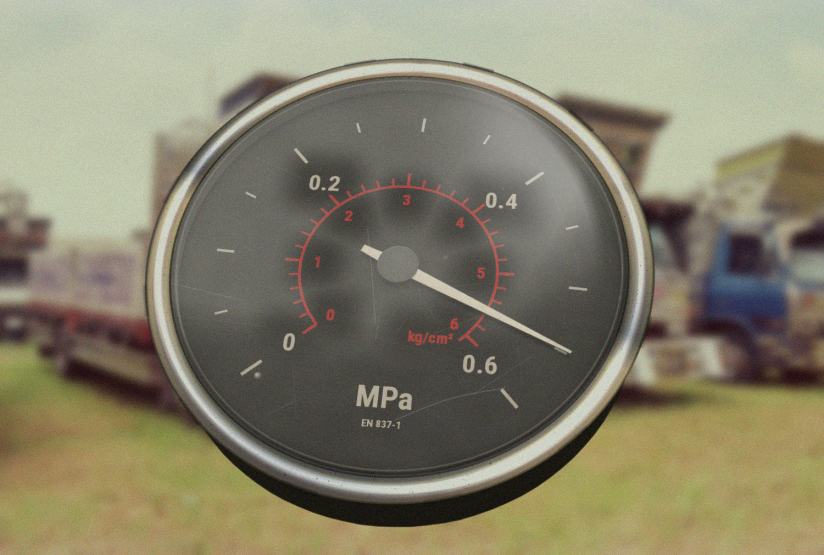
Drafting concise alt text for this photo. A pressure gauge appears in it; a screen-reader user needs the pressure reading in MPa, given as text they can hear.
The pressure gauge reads 0.55 MPa
